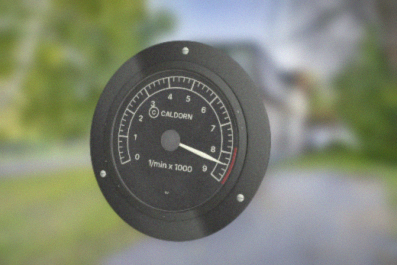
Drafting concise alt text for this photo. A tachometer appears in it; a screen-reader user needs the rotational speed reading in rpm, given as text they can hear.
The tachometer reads 8400 rpm
